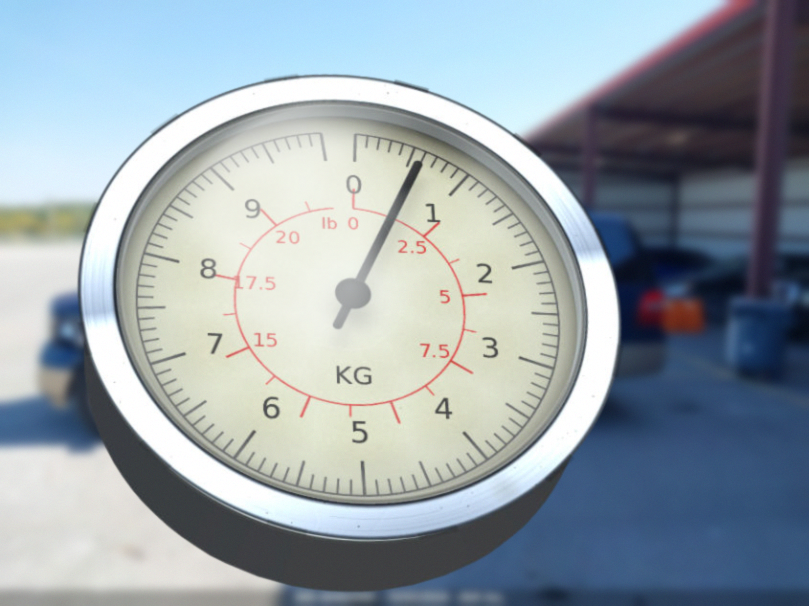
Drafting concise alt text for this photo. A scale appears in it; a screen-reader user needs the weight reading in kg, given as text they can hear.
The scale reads 0.6 kg
